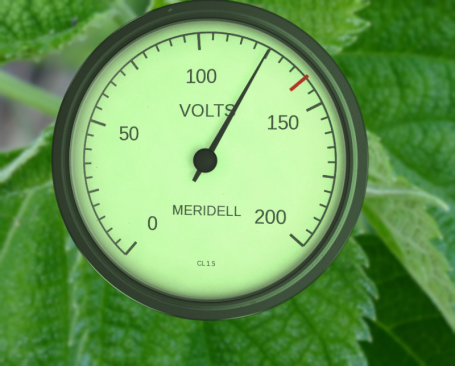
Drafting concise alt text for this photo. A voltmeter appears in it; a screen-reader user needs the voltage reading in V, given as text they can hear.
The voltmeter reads 125 V
